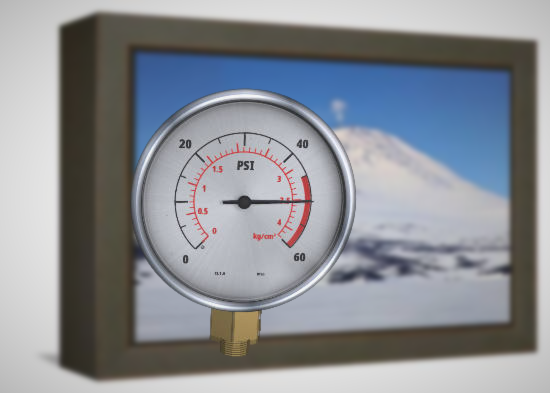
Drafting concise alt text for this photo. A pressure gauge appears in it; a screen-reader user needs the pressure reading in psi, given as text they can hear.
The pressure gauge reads 50 psi
